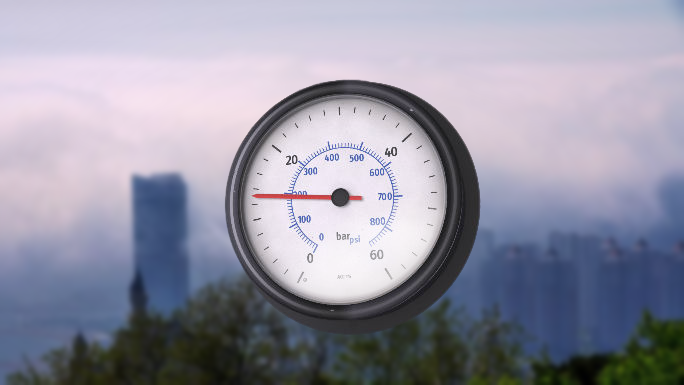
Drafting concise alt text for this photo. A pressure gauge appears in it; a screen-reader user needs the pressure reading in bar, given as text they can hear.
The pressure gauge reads 13 bar
